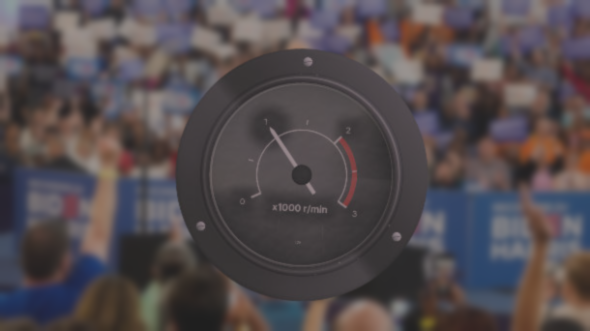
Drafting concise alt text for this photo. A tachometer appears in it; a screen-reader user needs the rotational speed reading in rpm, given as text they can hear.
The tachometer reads 1000 rpm
